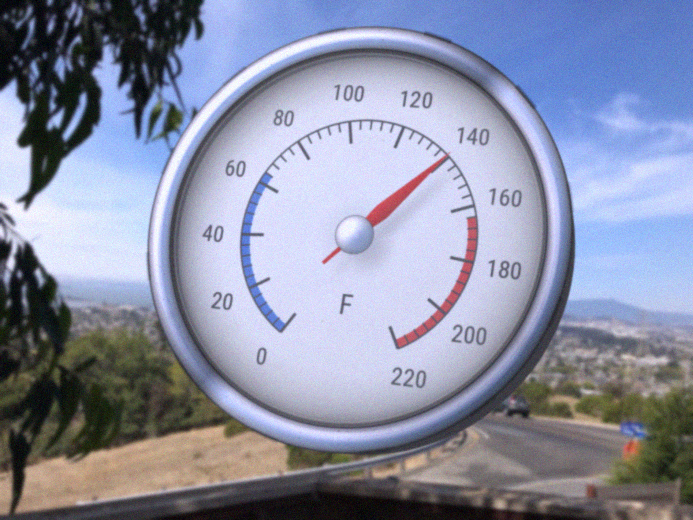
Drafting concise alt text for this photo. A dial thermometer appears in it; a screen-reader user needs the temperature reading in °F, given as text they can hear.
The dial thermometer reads 140 °F
